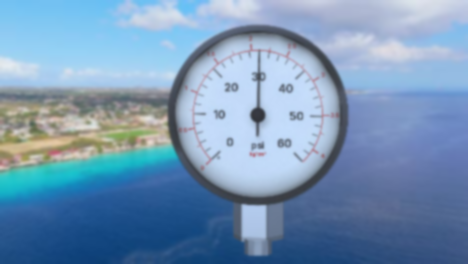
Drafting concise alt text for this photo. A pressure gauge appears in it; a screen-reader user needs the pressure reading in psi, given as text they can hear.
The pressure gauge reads 30 psi
